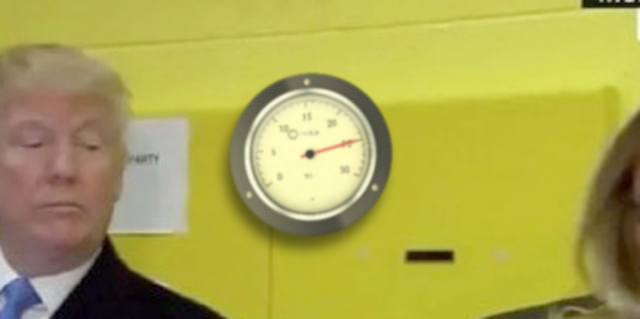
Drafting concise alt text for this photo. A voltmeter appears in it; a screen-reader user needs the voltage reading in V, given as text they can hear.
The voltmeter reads 25 V
